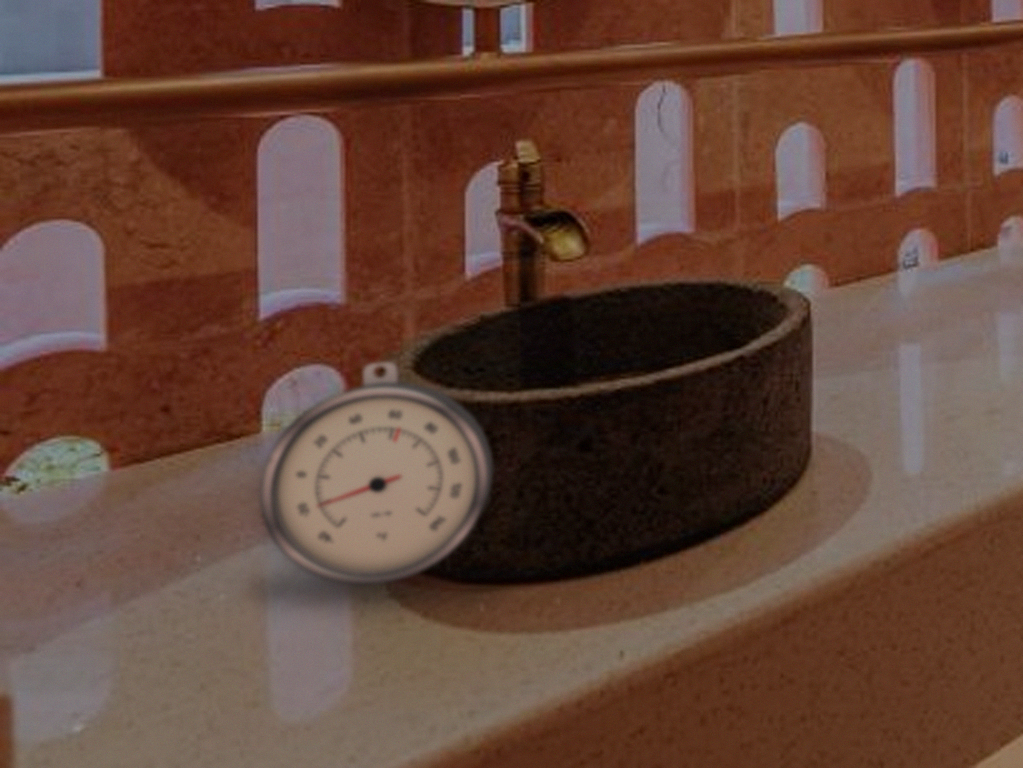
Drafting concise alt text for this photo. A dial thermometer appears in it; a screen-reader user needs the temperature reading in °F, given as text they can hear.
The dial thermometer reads -20 °F
